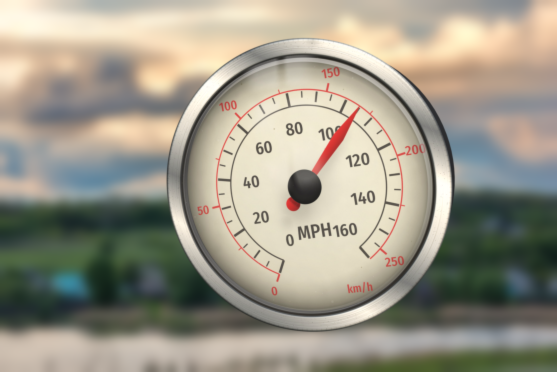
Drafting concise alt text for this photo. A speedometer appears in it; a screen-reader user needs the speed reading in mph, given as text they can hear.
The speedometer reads 105 mph
